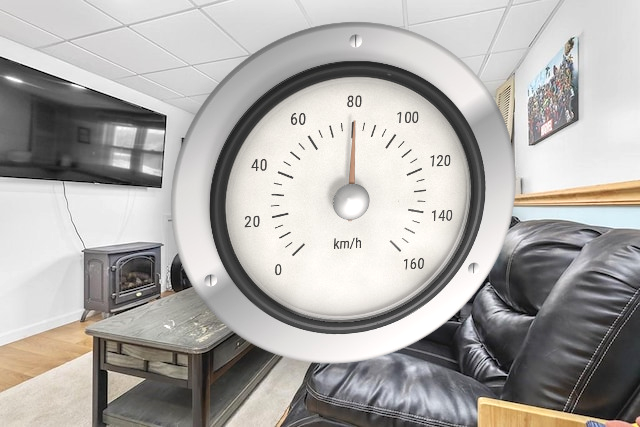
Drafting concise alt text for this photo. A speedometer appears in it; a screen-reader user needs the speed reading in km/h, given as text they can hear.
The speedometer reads 80 km/h
